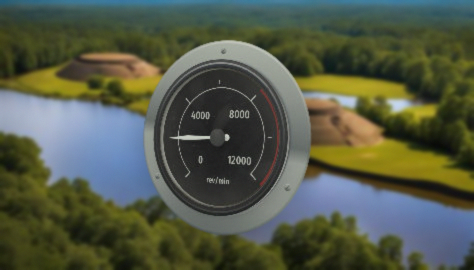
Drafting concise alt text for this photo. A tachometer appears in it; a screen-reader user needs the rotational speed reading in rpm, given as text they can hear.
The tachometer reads 2000 rpm
